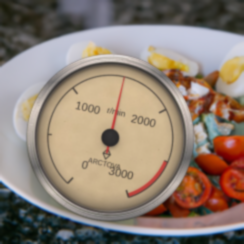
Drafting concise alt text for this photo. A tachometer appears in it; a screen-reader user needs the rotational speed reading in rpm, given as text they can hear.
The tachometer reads 1500 rpm
